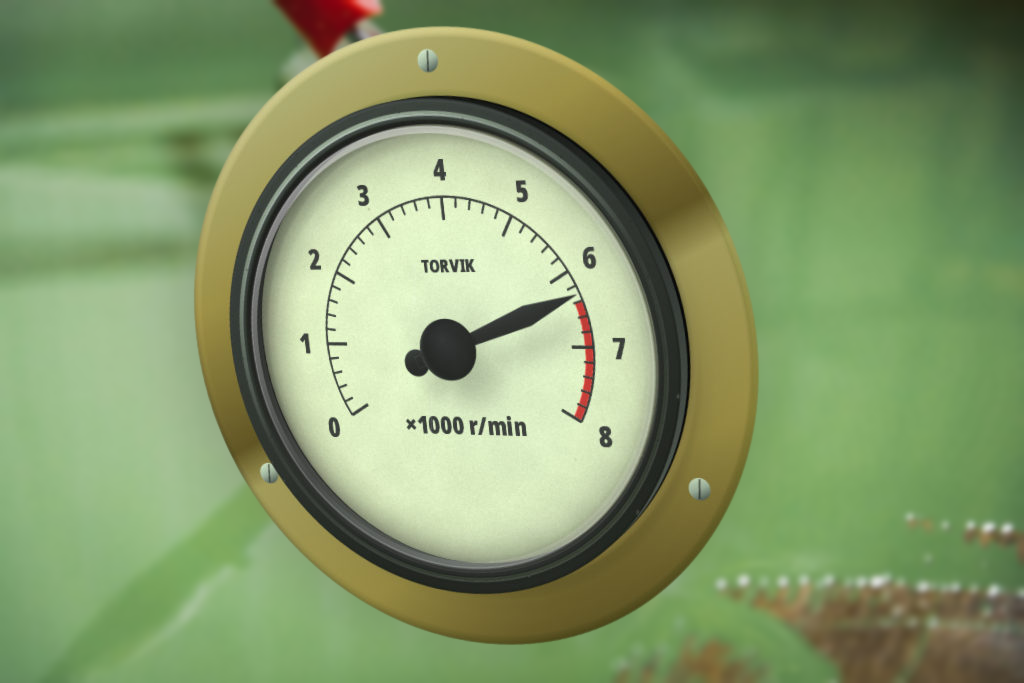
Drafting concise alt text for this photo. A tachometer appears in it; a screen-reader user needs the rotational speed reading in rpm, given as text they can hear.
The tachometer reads 6300 rpm
